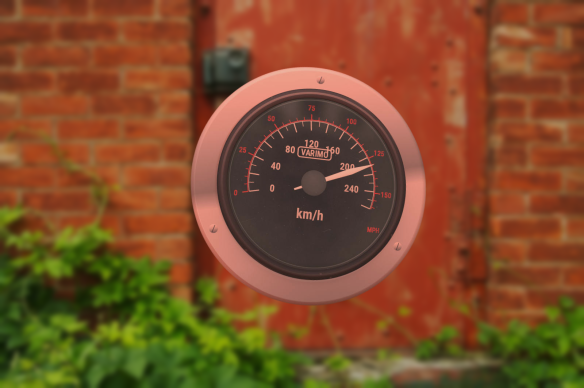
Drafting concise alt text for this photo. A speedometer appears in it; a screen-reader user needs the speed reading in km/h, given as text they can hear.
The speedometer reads 210 km/h
